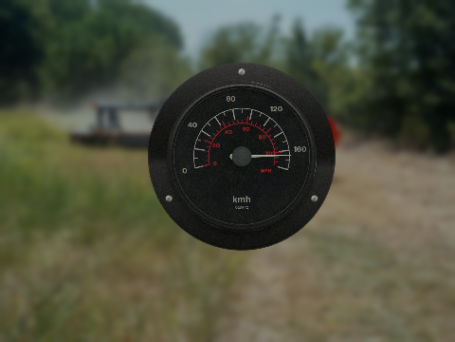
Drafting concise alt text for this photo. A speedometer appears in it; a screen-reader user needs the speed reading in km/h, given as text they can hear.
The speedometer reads 165 km/h
